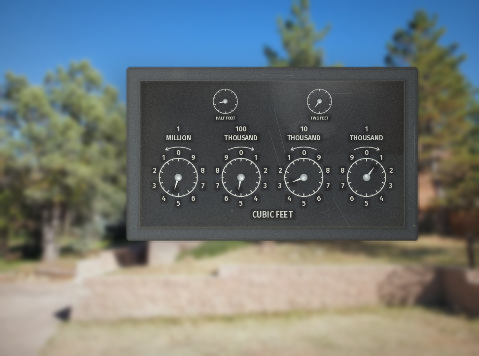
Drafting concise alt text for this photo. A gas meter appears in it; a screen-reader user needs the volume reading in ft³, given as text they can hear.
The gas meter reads 453100 ft³
